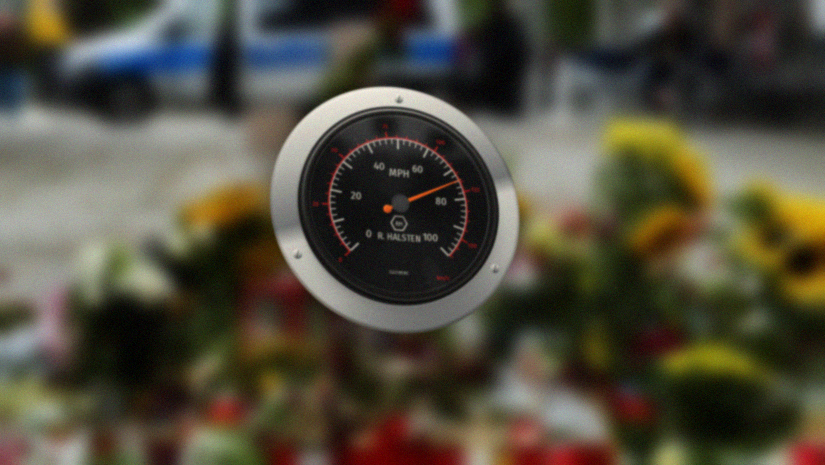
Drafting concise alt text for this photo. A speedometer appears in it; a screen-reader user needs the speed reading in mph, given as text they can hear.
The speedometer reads 74 mph
